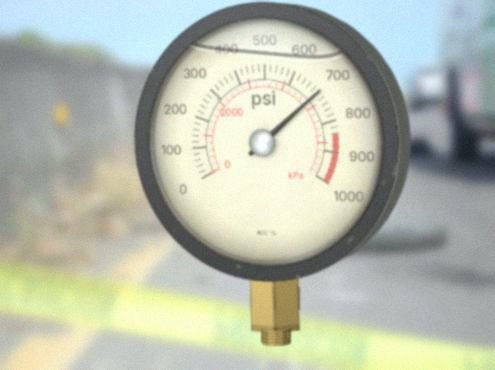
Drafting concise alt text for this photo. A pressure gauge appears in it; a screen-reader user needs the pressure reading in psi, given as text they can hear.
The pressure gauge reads 700 psi
